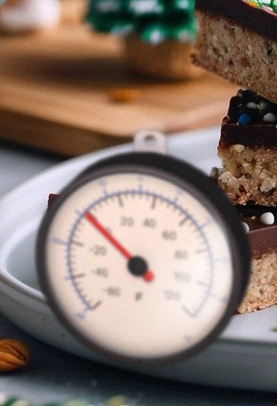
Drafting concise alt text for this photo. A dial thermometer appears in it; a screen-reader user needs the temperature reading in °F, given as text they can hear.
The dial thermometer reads 0 °F
